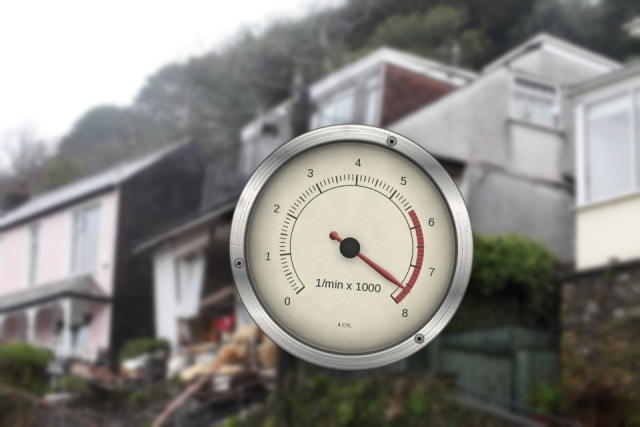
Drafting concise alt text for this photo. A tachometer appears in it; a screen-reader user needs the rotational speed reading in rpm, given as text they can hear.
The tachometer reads 7600 rpm
